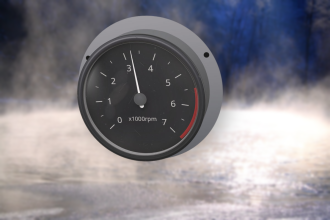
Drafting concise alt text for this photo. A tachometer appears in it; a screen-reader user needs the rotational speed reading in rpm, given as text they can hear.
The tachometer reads 3250 rpm
